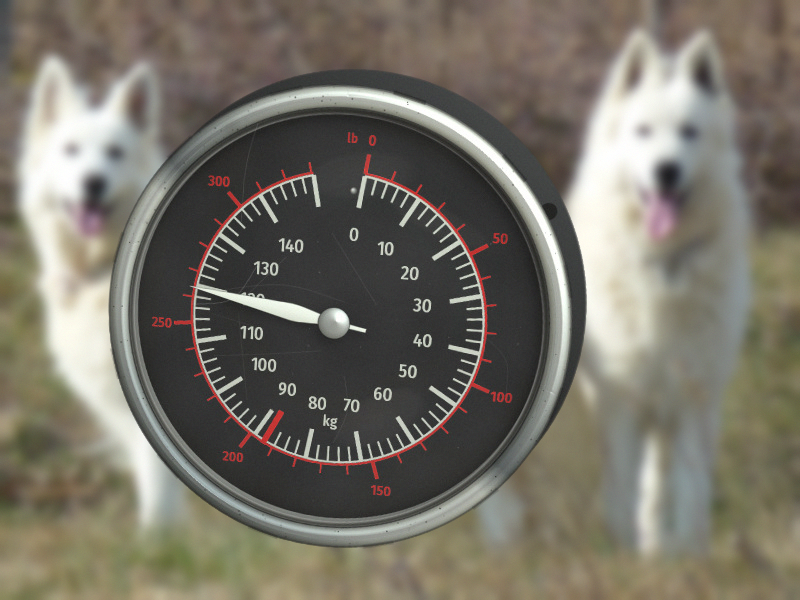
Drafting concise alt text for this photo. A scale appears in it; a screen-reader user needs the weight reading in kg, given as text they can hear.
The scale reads 120 kg
